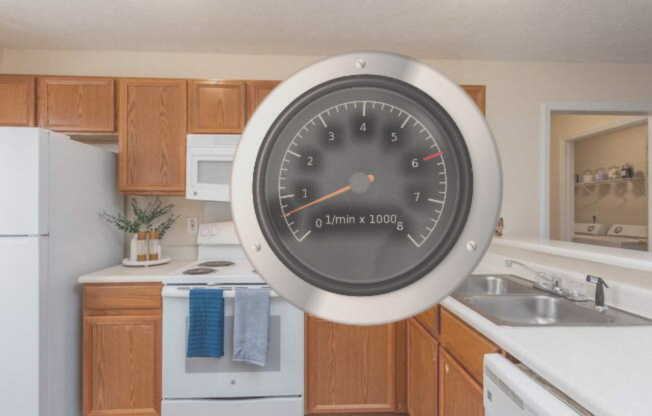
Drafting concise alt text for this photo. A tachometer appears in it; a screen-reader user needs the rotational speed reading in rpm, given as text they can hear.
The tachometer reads 600 rpm
